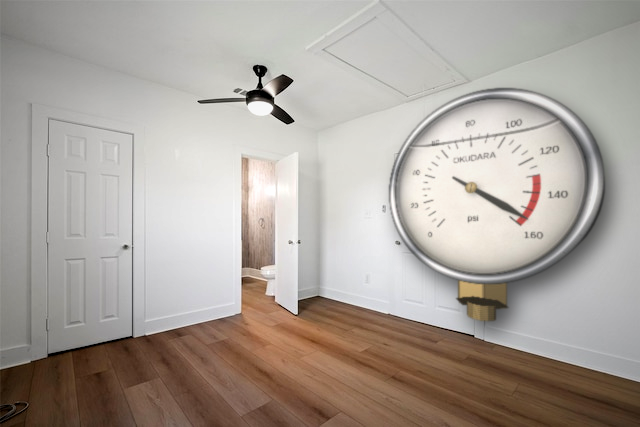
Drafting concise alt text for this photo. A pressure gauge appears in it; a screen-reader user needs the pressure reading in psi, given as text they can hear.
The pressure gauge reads 155 psi
